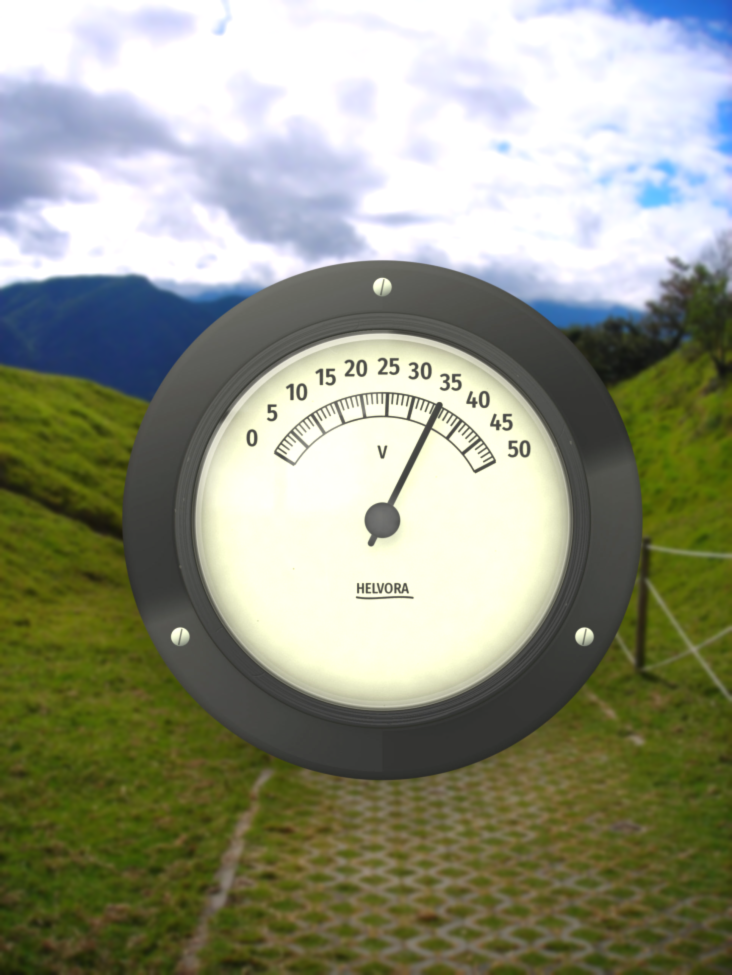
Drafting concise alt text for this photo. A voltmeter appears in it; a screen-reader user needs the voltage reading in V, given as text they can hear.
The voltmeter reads 35 V
